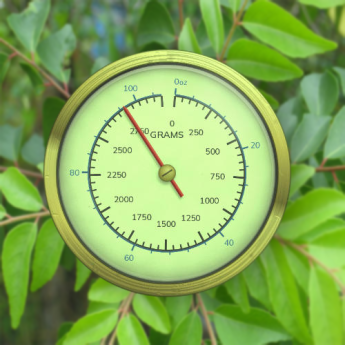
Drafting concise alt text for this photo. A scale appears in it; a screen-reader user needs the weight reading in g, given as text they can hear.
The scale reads 2750 g
